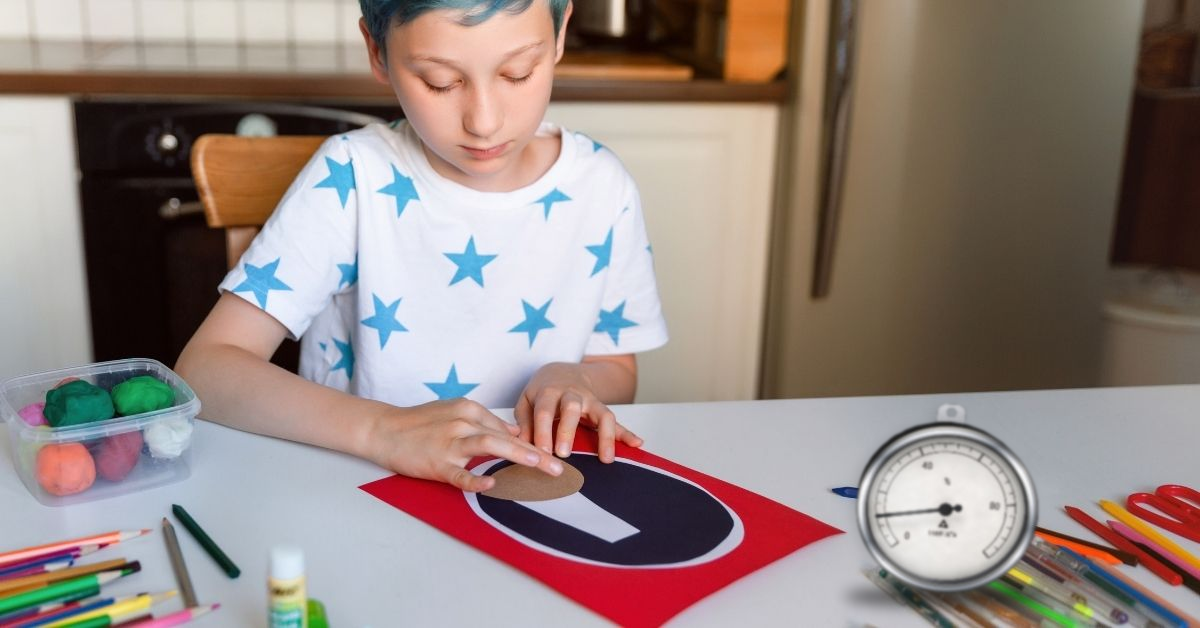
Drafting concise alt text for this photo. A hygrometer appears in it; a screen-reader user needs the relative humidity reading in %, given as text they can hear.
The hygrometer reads 12 %
